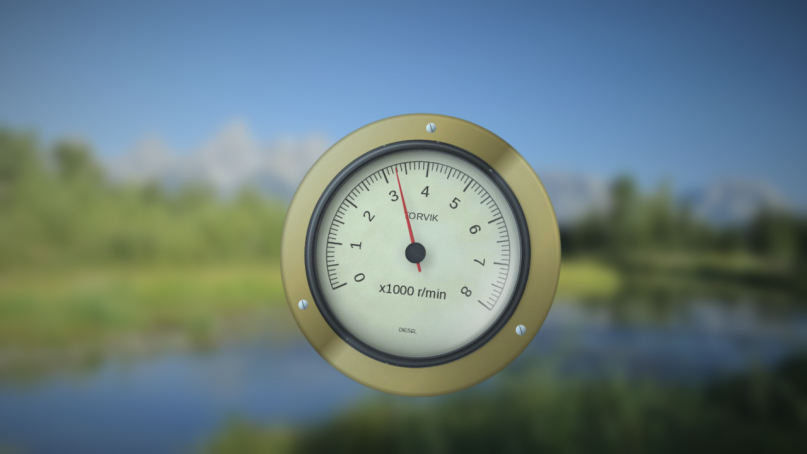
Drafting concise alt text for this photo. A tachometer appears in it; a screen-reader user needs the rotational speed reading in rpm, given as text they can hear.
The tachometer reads 3300 rpm
